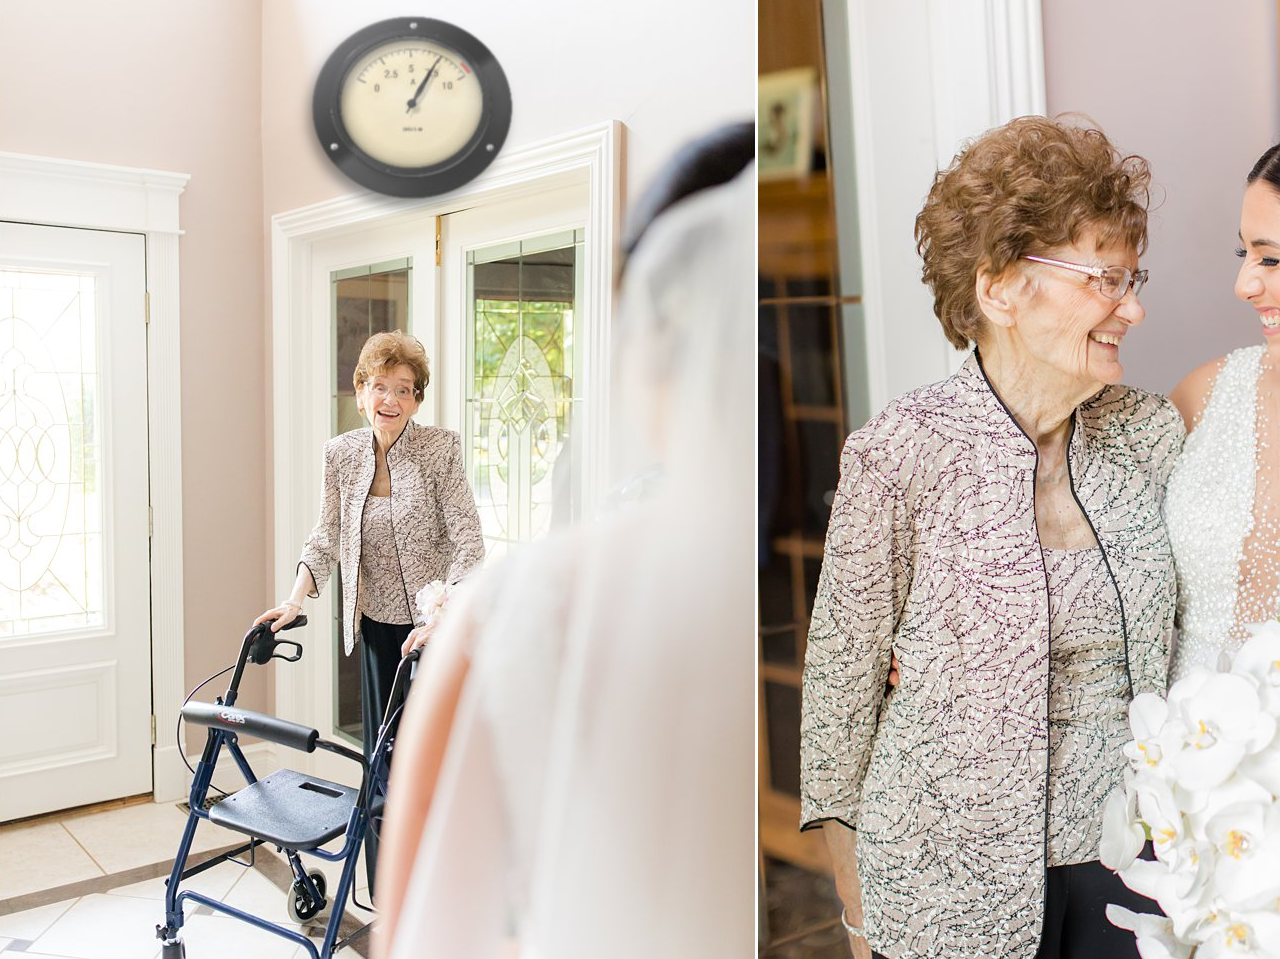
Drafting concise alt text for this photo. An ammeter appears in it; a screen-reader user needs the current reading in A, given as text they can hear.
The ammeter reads 7.5 A
